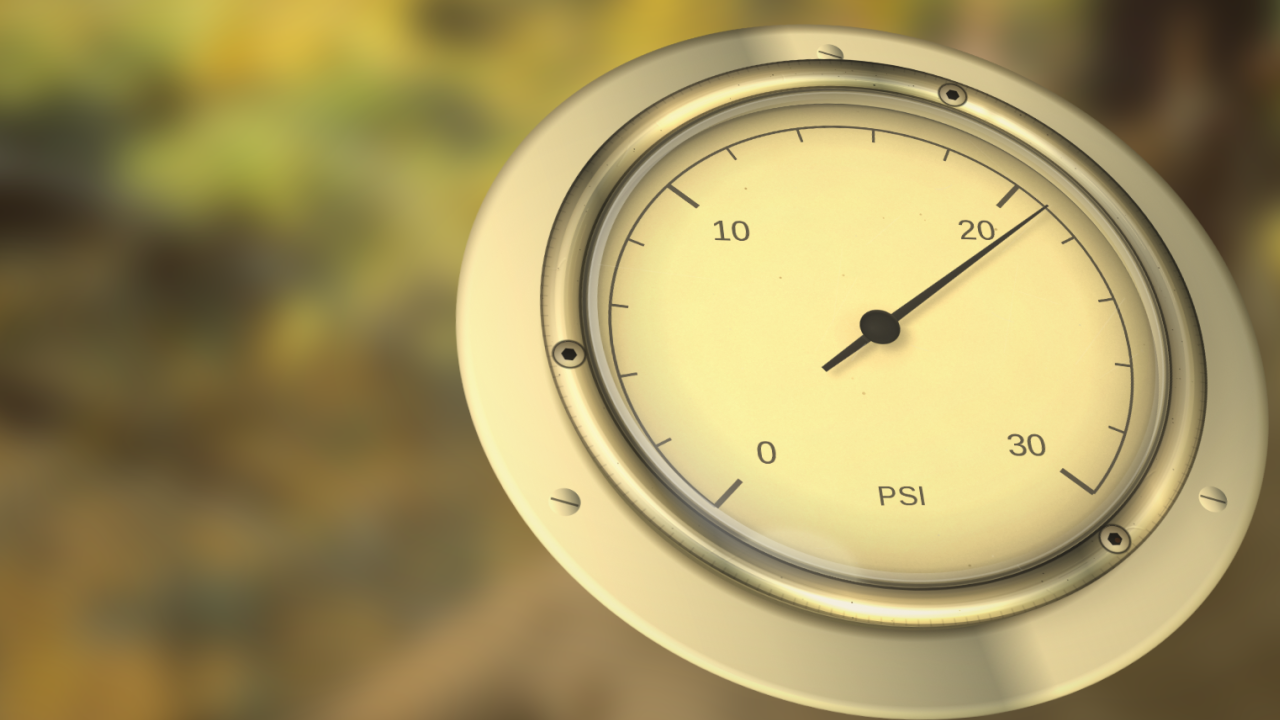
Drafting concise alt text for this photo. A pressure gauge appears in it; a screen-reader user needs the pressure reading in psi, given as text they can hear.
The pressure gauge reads 21 psi
